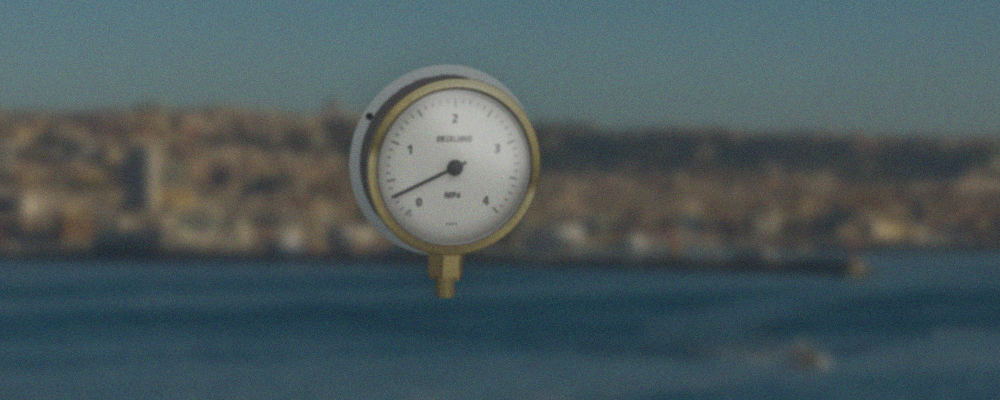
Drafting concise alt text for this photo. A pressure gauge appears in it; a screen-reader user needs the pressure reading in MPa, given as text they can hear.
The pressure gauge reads 0.3 MPa
